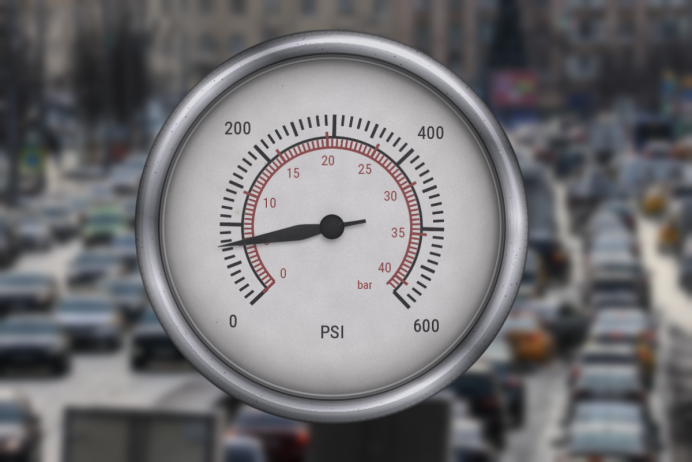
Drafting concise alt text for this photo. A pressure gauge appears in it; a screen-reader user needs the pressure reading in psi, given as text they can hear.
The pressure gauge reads 75 psi
